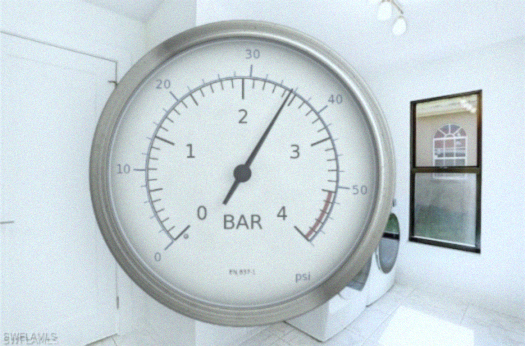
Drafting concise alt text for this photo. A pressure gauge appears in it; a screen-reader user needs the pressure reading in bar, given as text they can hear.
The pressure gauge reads 2.45 bar
